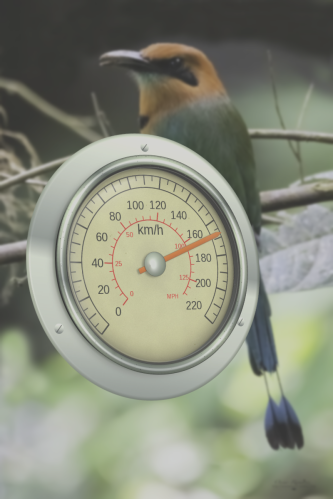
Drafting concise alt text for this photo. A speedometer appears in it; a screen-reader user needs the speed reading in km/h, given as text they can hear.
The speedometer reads 167.5 km/h
